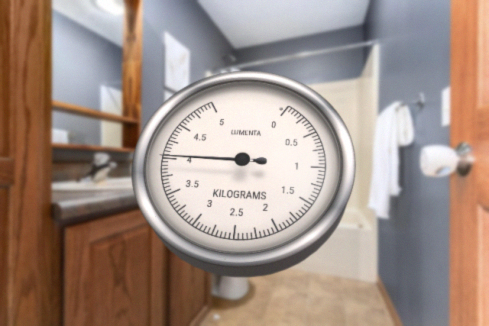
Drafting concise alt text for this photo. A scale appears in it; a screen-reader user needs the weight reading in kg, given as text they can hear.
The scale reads 4 kg
